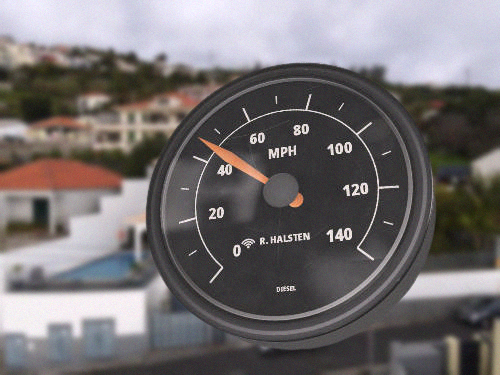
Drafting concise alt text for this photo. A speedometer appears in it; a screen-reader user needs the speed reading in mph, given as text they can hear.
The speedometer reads 45 mph
